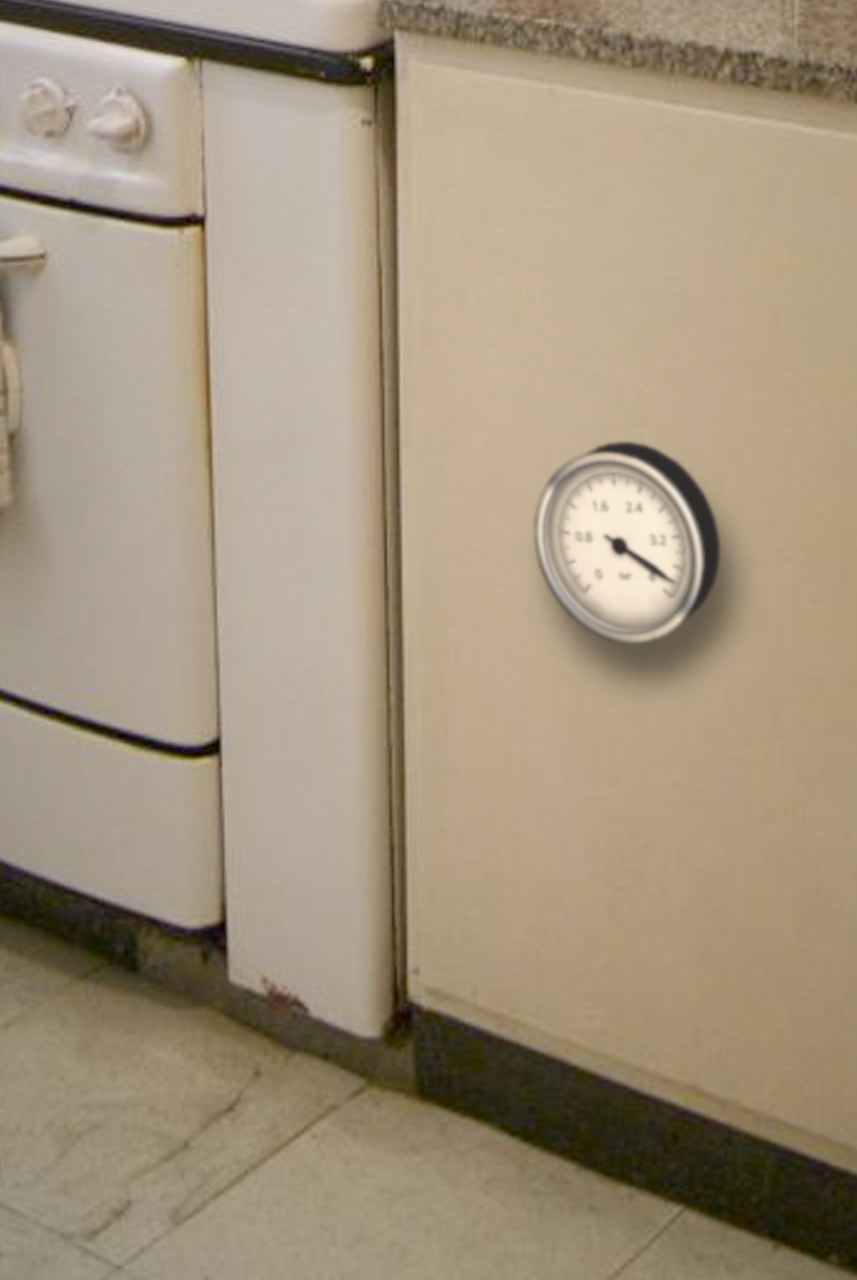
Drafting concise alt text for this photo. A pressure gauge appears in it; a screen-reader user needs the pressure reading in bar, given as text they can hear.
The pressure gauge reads 3.8 bar
